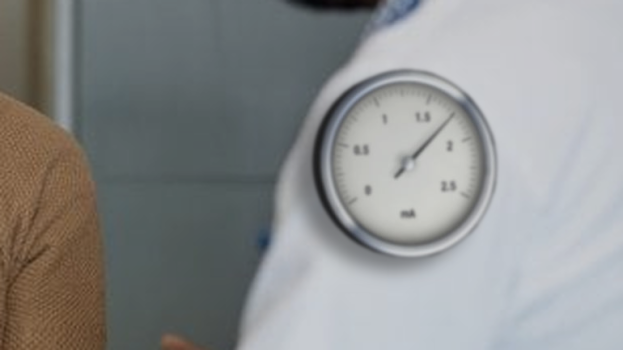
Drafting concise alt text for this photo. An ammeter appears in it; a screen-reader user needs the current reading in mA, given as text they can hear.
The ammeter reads 1.75 mA
